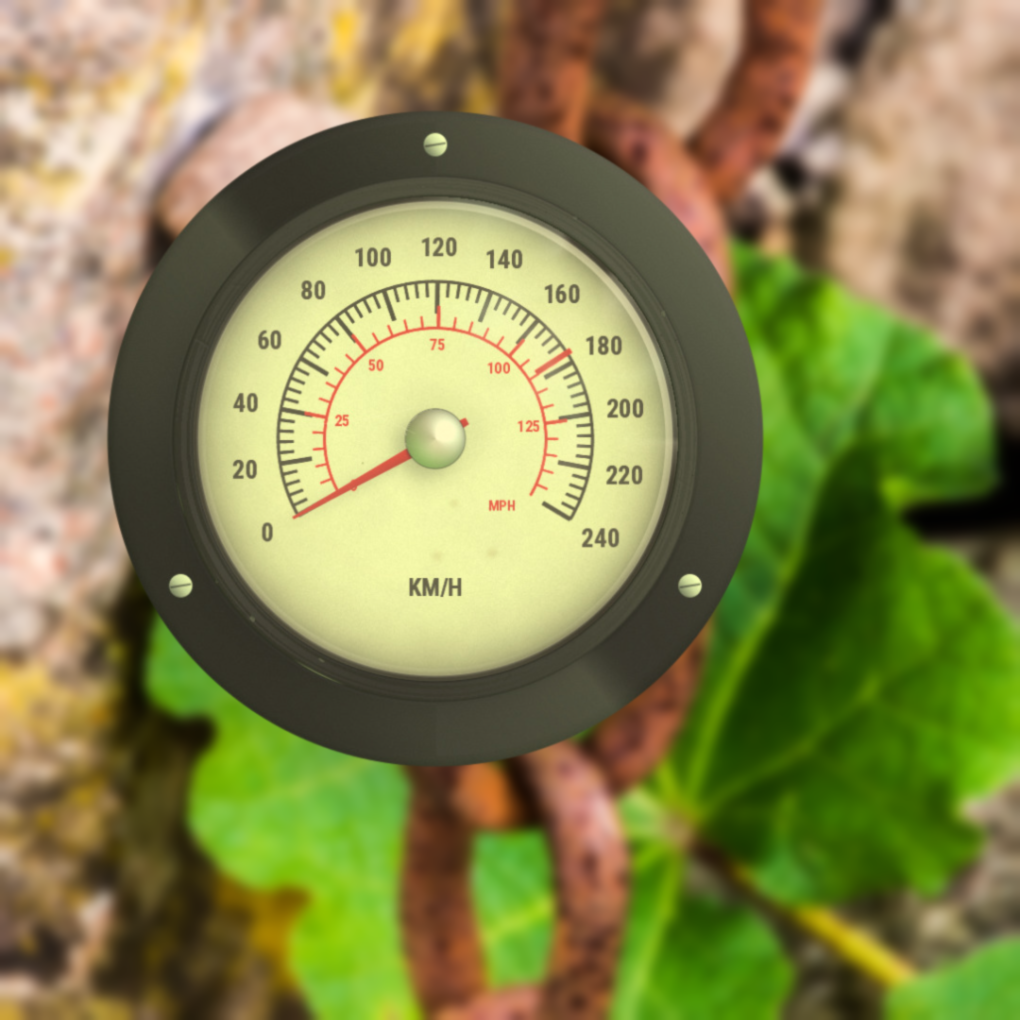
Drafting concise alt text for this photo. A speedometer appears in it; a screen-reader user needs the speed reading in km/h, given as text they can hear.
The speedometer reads 0 km/h
